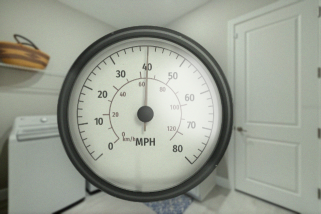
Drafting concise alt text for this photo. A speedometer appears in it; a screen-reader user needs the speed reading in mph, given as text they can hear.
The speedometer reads 40 mph
